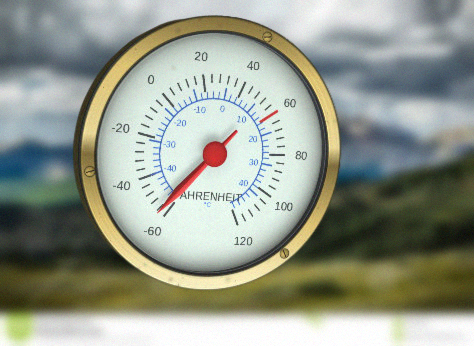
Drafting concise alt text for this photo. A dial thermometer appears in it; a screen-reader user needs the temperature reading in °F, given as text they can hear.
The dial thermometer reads -56 °F
